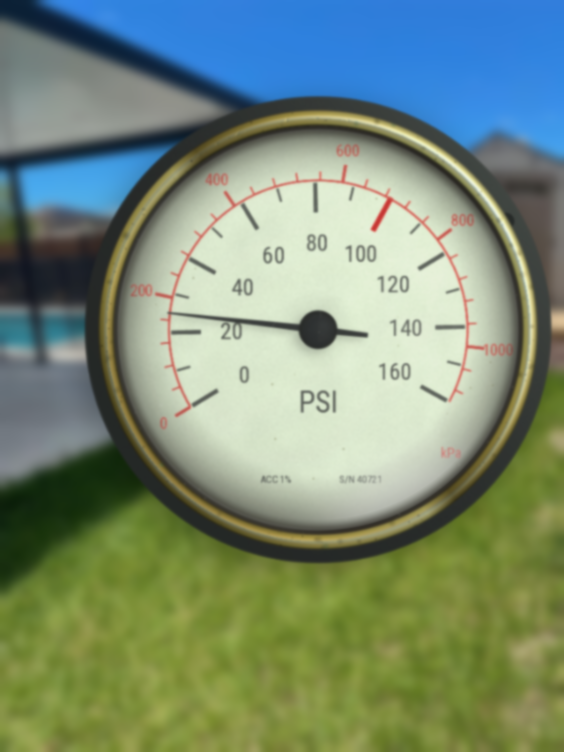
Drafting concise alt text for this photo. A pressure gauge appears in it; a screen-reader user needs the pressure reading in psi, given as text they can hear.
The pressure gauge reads 25 psi
